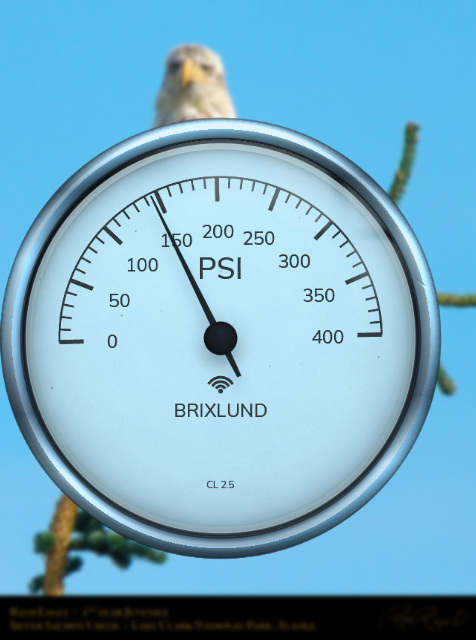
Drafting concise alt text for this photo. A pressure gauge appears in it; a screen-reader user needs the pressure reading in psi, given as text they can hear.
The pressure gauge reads 145 psi
